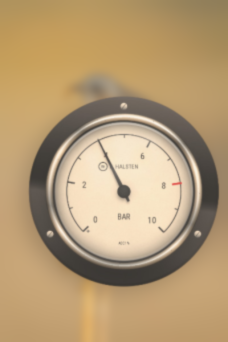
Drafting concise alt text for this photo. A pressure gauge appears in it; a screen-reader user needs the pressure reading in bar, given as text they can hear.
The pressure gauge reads 4 bar
